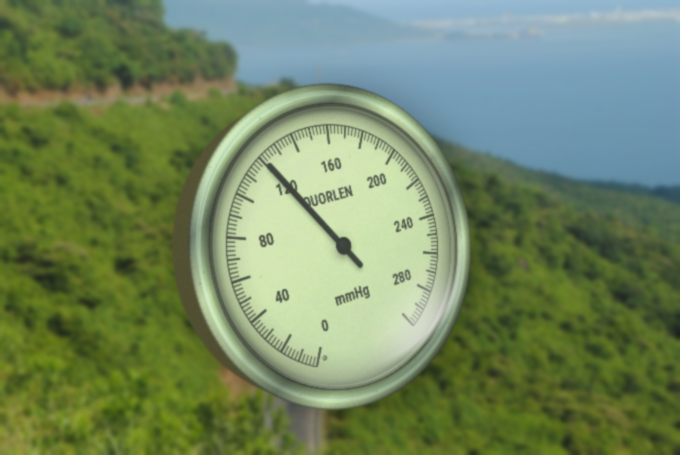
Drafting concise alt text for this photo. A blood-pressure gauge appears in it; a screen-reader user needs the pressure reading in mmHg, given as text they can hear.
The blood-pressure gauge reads 120 mmHg
